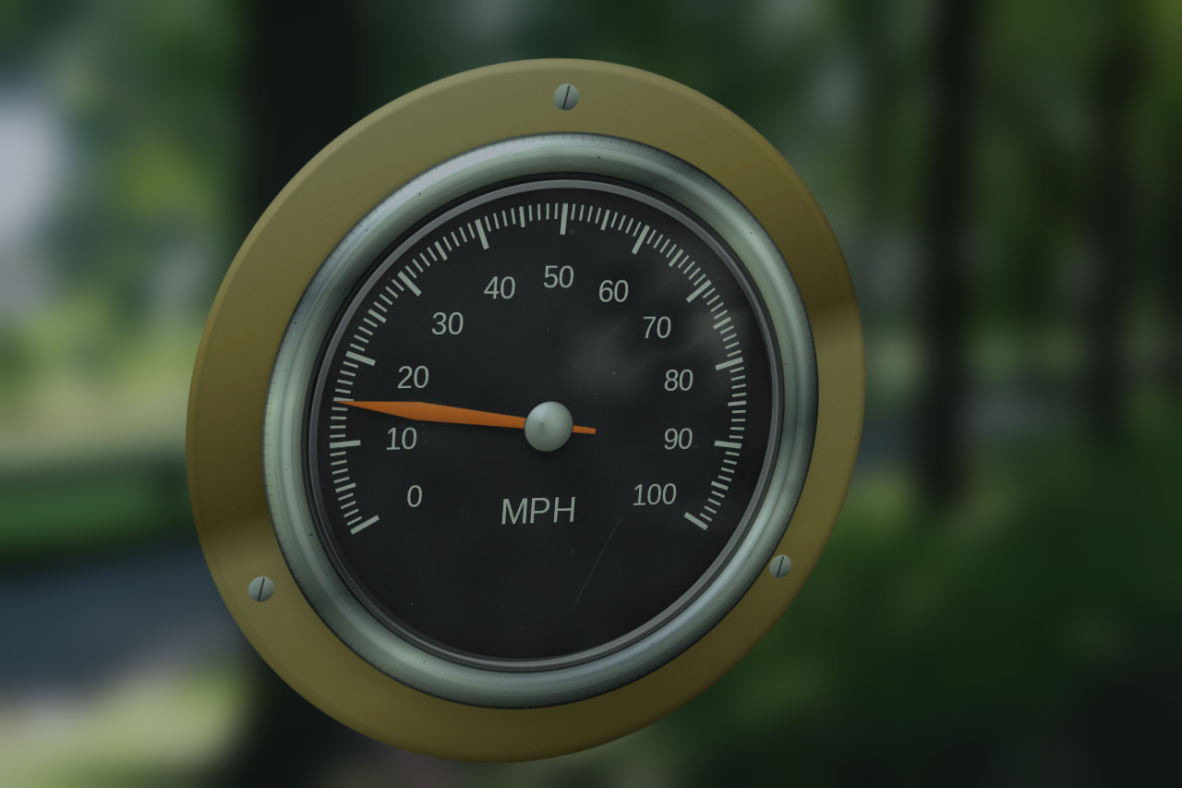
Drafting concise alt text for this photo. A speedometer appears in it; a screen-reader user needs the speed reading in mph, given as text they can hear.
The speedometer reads 15 mph
